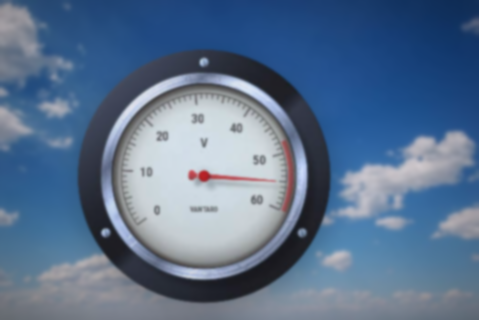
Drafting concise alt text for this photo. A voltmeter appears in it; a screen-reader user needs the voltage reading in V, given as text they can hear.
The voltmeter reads 55 V
